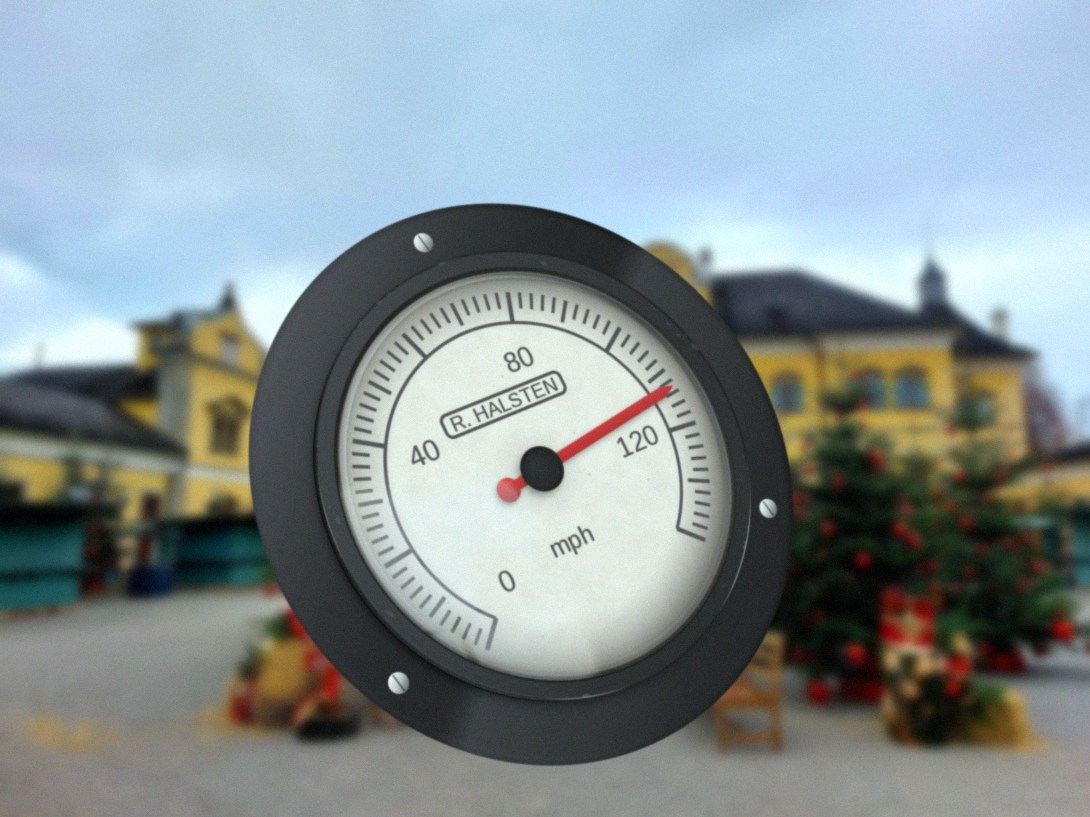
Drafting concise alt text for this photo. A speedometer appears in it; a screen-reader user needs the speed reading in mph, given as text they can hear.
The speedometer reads 113 mph
